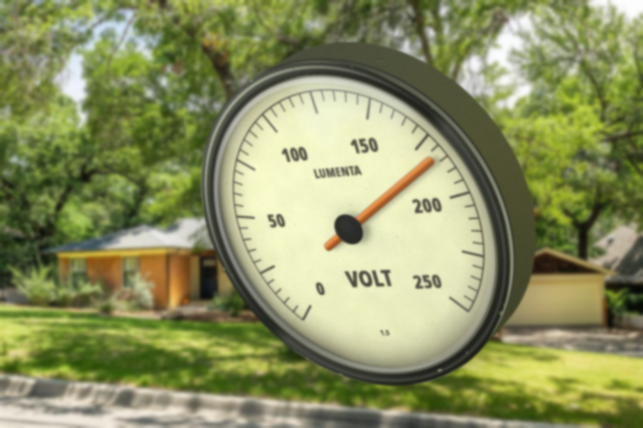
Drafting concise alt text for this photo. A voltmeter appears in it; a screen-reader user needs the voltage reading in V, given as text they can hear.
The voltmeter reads 182.5 V
